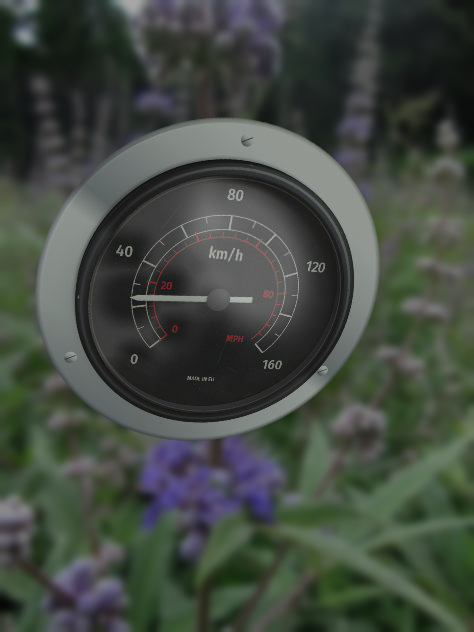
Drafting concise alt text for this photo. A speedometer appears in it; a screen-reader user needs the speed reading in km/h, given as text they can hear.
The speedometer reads 25 km/h
